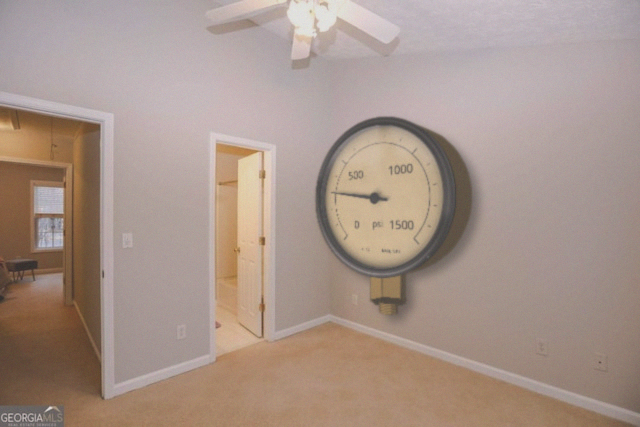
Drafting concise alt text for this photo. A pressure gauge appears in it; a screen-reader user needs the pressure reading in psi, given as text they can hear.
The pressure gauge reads 300 psi
